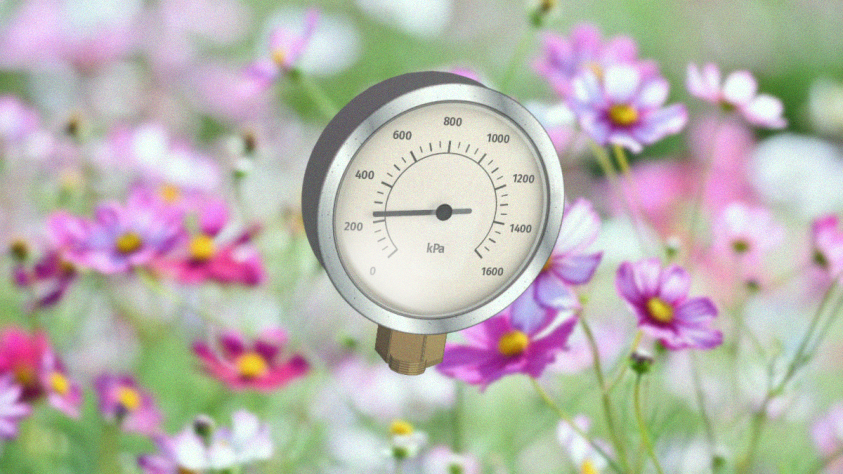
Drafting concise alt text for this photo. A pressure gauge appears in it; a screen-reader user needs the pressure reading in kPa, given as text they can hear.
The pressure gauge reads 250 kPa
